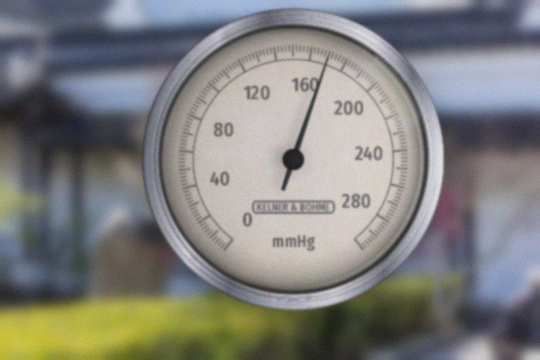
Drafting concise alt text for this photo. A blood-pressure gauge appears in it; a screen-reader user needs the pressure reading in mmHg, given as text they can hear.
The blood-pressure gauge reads 170 mmHg
